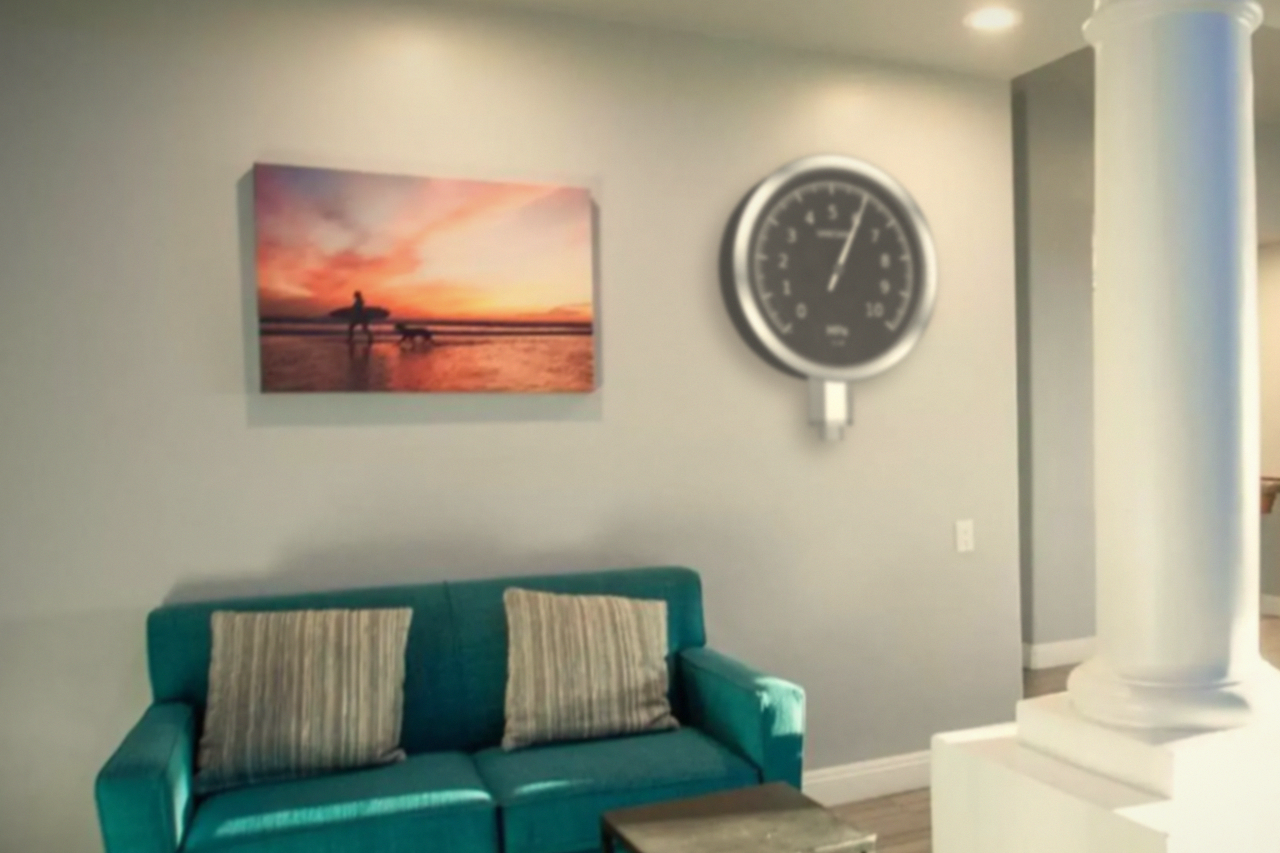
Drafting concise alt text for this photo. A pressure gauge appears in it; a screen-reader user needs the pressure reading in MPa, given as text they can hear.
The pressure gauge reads 6 MPa
